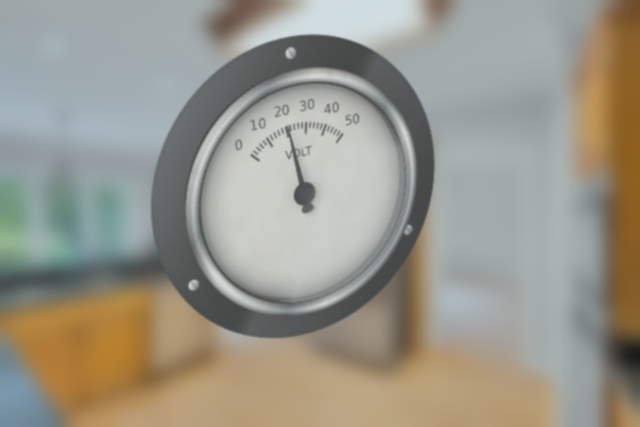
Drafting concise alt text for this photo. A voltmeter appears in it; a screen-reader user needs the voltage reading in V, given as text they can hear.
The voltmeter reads 20 V
